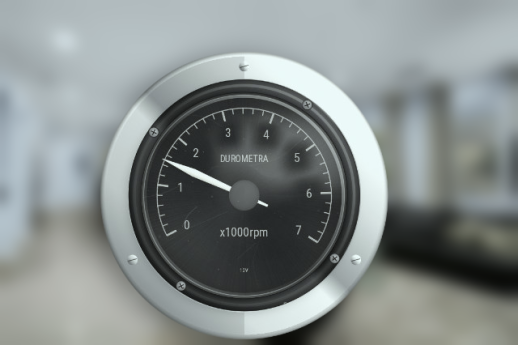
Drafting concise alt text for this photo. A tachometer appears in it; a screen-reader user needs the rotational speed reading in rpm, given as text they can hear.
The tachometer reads 1500 rpm
